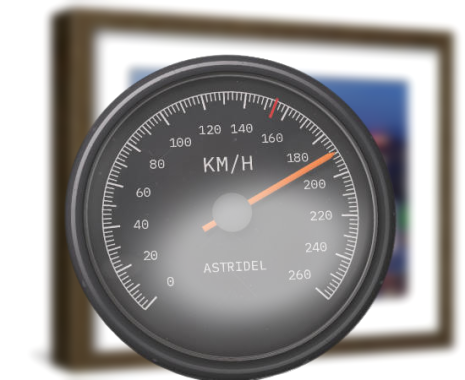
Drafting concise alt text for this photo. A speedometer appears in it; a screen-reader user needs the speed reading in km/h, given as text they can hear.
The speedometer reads 190 km/h
